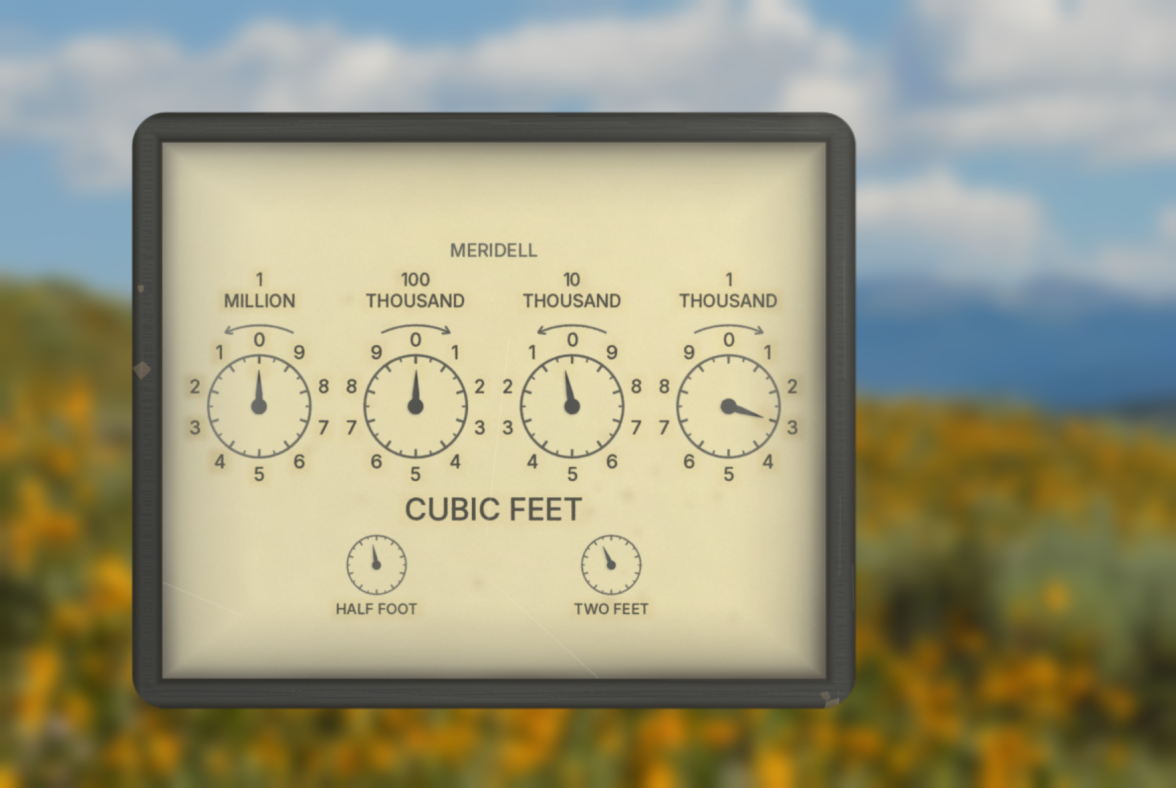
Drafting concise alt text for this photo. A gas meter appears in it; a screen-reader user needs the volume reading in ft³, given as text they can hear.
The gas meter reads 300 ft³
